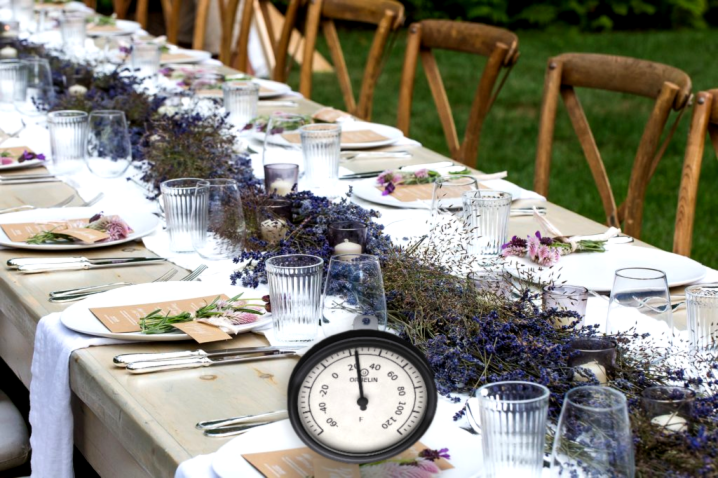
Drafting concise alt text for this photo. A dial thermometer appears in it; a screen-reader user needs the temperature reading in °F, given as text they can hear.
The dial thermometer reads 24 °F
